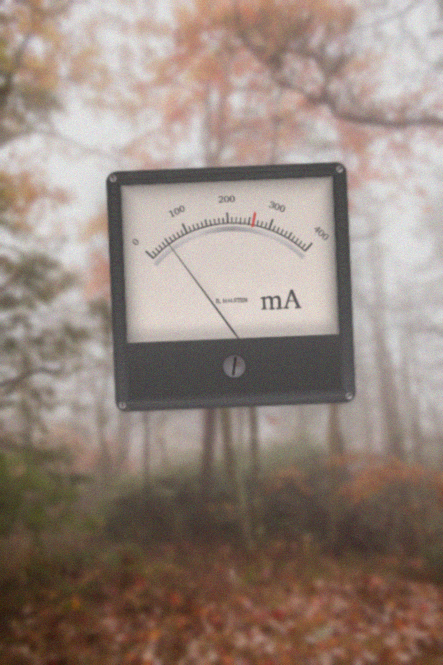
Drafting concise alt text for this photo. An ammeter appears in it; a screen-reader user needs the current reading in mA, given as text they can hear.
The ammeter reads 50 mA
